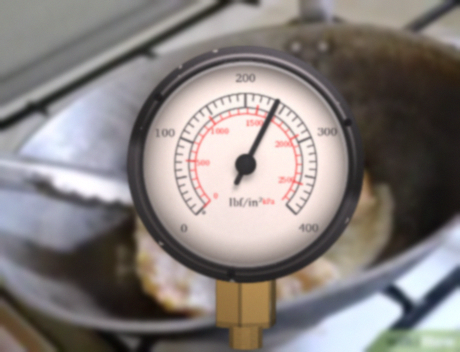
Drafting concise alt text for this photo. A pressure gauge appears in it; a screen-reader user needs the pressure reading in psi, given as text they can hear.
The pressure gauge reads 240 psi
